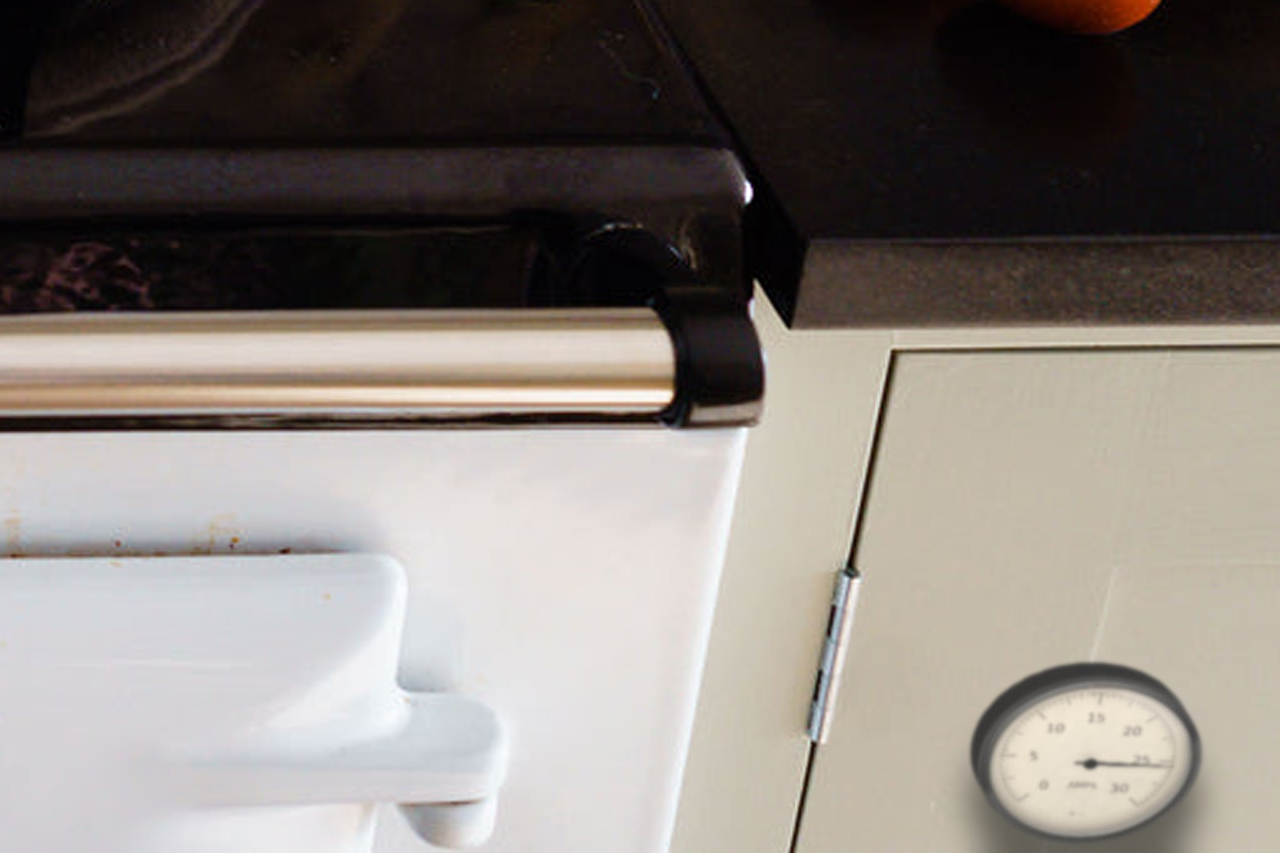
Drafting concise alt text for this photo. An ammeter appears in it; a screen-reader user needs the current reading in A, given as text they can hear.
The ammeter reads 25 A
